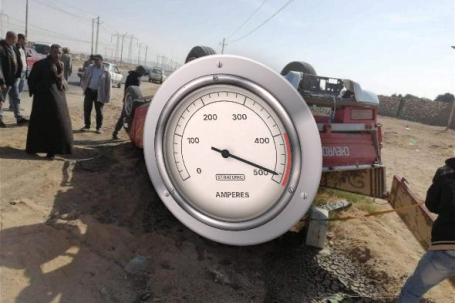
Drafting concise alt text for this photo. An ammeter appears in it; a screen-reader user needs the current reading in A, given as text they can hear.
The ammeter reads 480 A
